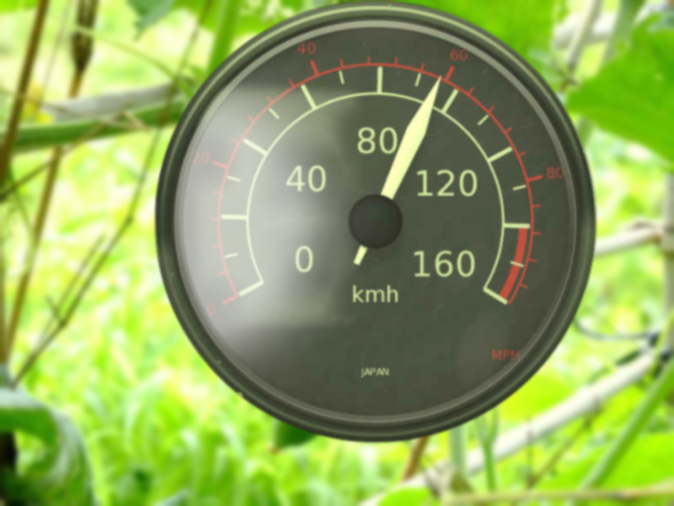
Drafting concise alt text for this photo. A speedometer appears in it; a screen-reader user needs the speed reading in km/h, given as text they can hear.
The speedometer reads 95 km/h
